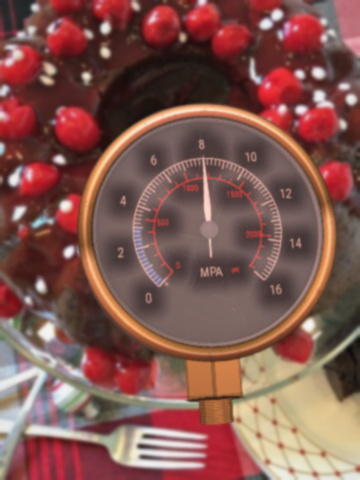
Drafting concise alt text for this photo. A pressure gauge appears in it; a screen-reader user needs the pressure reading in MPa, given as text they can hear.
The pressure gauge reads 8 MPa
